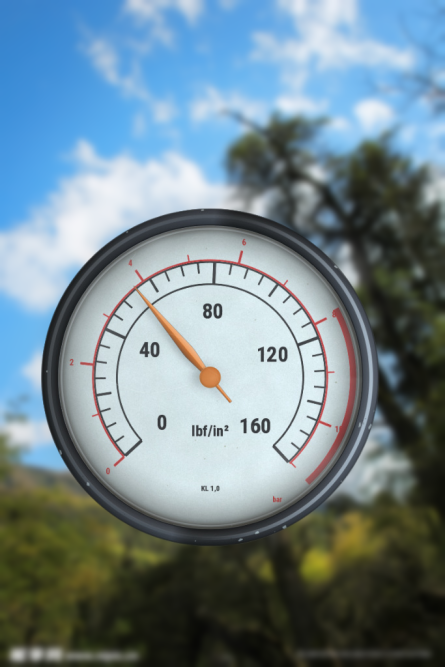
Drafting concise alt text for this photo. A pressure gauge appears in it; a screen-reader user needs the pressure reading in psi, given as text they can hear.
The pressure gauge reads 55 psi
